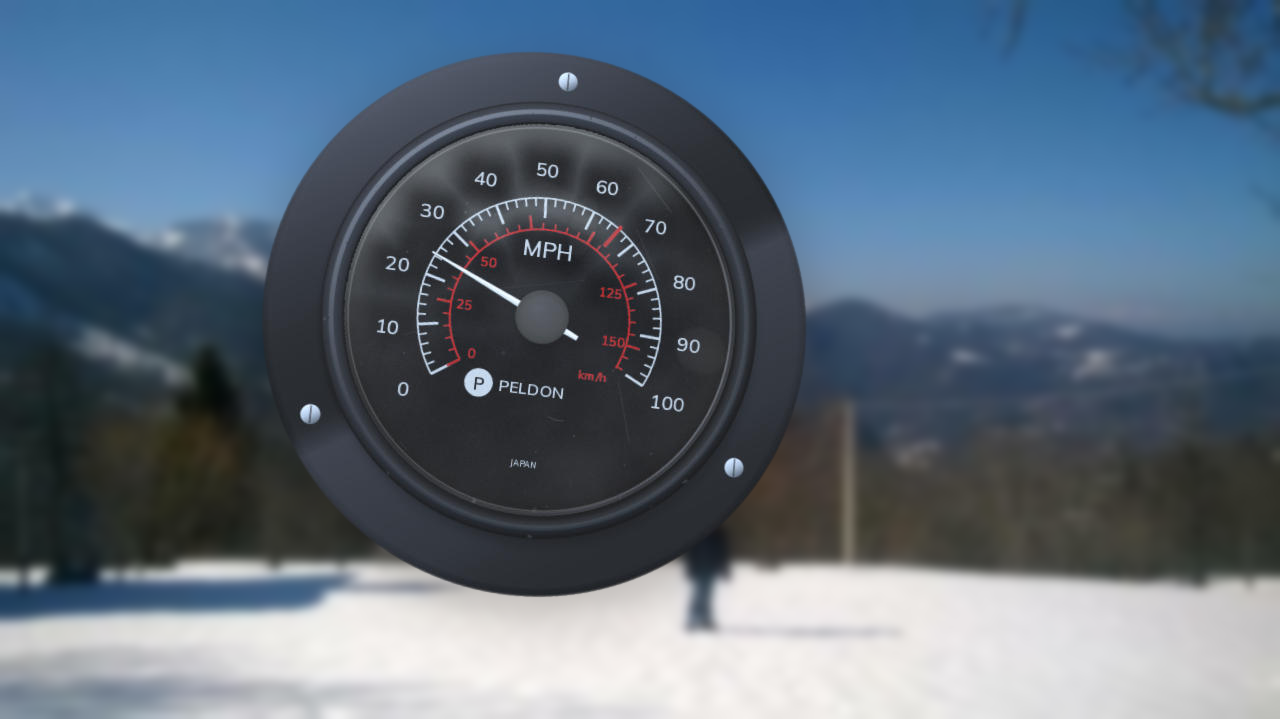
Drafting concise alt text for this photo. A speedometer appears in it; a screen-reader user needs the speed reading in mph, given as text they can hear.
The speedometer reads 24 mph
